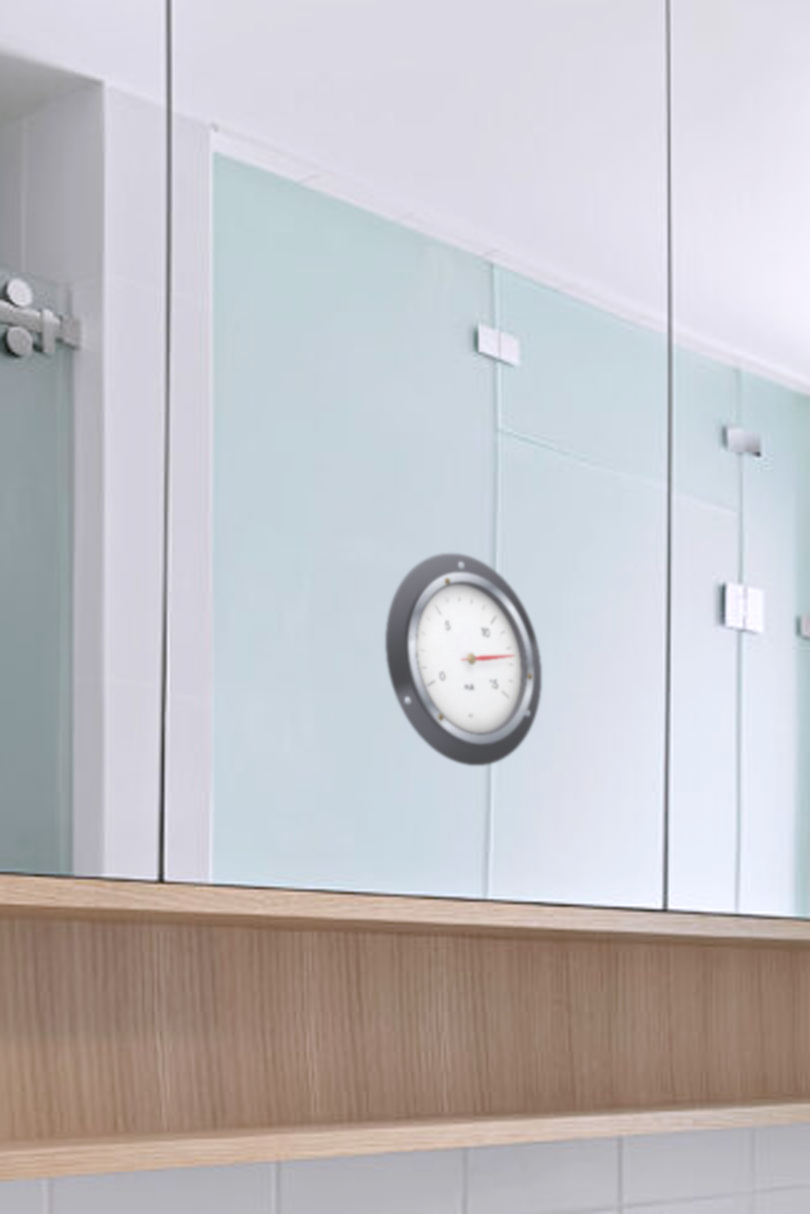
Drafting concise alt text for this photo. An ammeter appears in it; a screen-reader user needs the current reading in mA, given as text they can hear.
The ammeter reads 12.5 mA
